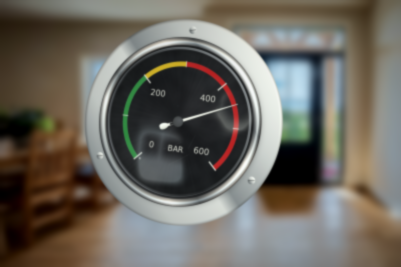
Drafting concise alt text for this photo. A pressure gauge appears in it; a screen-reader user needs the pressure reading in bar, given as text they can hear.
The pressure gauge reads 450 bar
